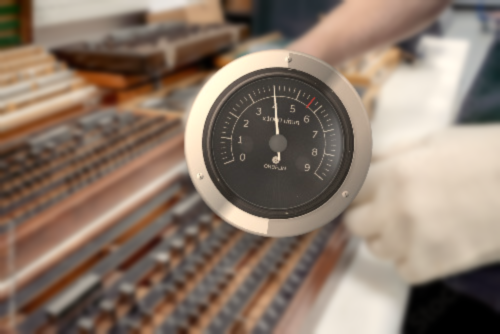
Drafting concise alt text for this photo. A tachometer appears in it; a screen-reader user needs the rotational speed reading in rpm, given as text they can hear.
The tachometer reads 4000 rpm
